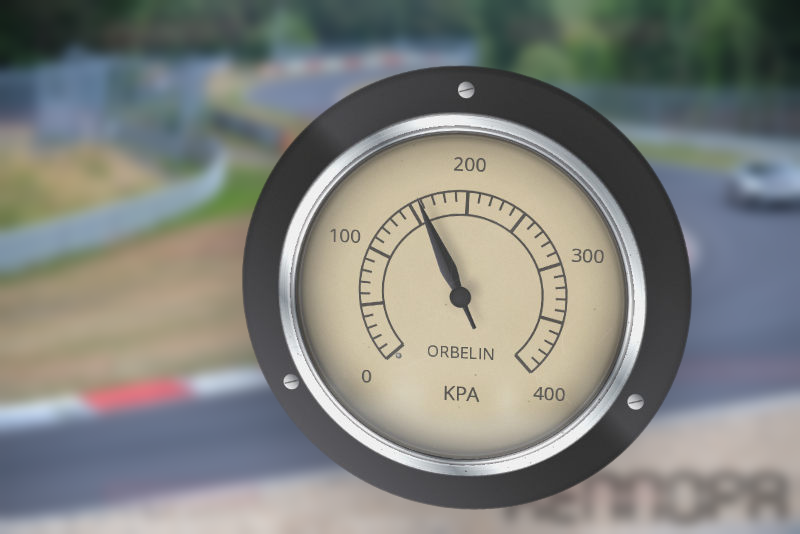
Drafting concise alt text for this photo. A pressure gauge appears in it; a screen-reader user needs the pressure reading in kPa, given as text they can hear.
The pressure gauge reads 160 kPa
